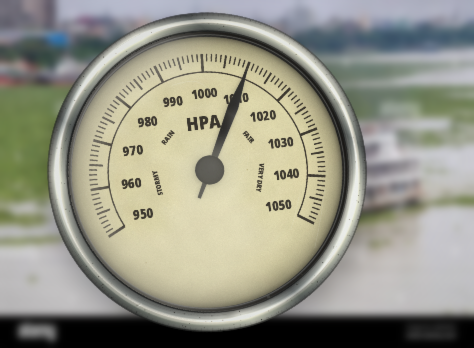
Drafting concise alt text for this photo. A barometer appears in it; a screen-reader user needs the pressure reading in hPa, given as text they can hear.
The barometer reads 1010 hPa
